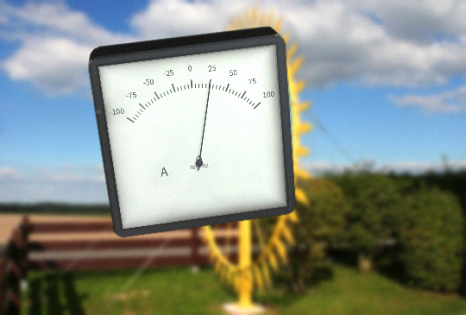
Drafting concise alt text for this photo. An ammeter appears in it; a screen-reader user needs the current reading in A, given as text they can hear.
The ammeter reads 25 A
